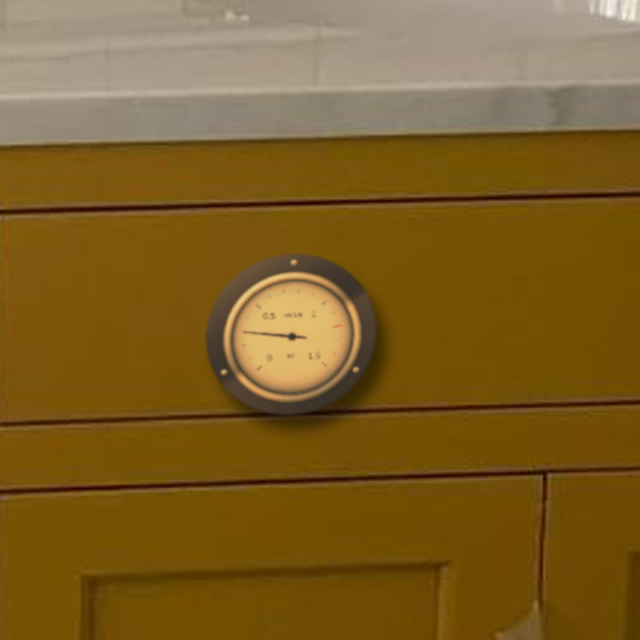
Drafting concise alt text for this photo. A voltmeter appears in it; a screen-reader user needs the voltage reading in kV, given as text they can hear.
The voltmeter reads 0.3 kV
